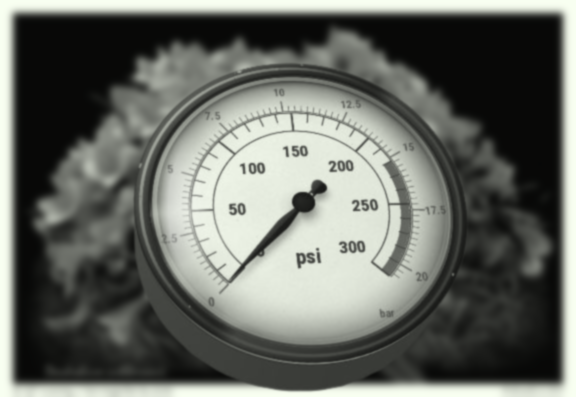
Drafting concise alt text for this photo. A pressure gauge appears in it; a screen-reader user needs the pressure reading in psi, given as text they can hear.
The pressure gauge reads 0 psi
